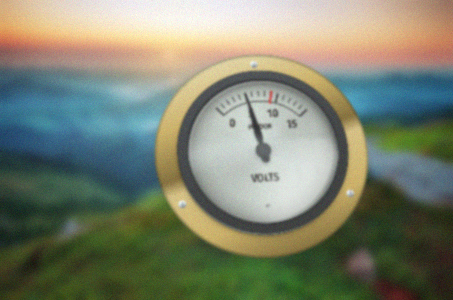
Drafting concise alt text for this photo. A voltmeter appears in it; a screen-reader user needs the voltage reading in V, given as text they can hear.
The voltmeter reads 5 V
